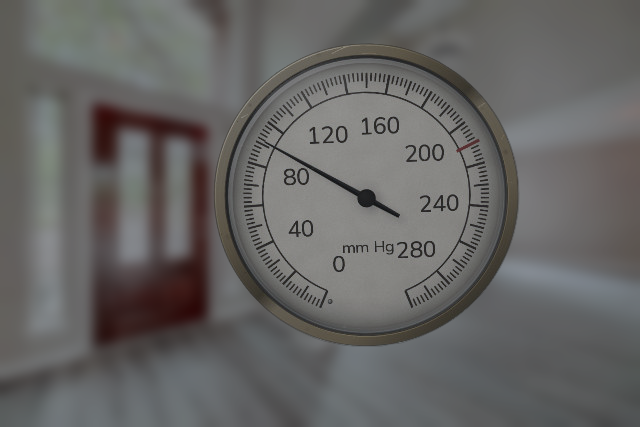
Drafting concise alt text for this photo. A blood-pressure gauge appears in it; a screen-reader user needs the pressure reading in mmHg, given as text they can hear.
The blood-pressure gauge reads 92 mmHg
